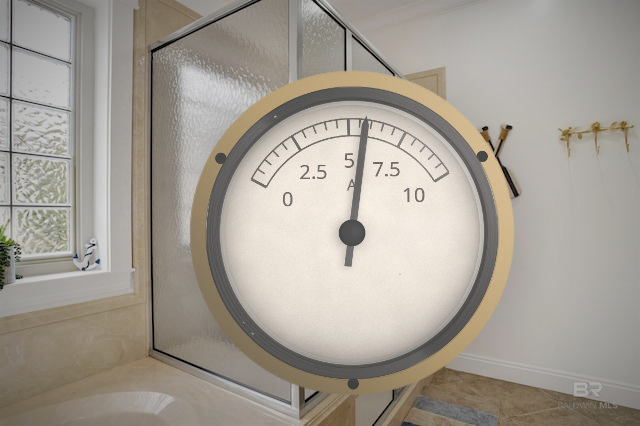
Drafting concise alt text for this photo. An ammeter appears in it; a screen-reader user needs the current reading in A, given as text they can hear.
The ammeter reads 5.75 A
